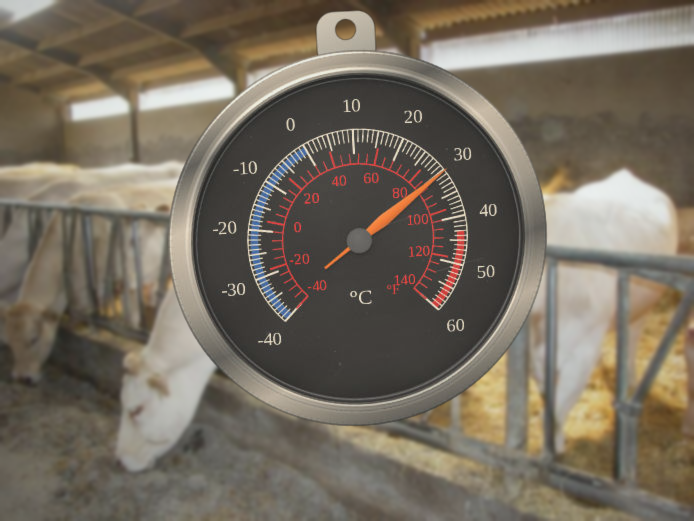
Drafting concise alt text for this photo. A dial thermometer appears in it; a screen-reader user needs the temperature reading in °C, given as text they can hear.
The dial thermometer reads 30 °C
